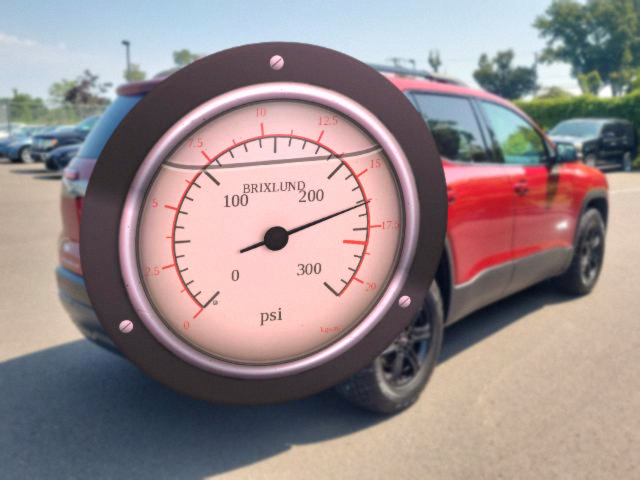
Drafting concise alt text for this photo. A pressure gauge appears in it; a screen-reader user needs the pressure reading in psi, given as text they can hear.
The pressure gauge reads 230 psi
